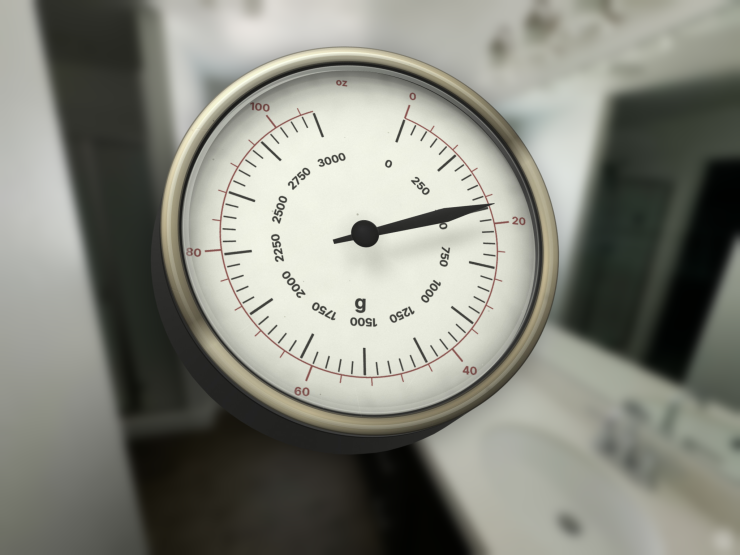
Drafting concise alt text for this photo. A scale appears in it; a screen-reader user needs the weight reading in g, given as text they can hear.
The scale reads 500 g
